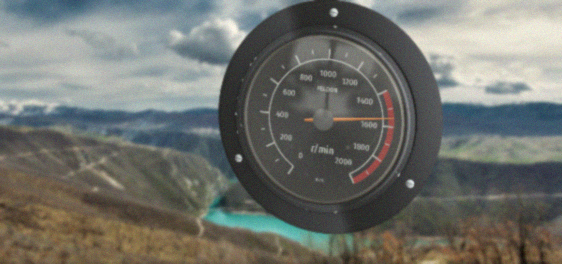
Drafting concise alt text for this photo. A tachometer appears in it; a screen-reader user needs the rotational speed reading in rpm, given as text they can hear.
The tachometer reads 1550 rpm
